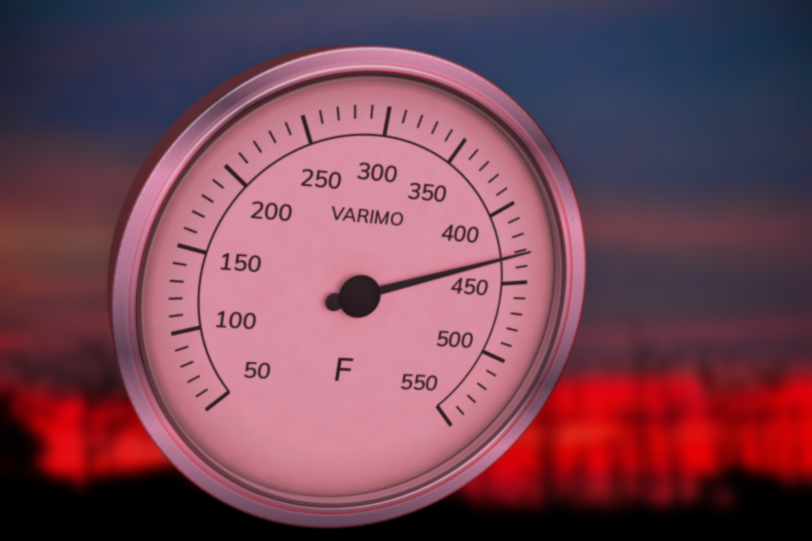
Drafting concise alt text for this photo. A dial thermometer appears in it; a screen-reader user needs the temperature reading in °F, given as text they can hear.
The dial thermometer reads 430 °F
